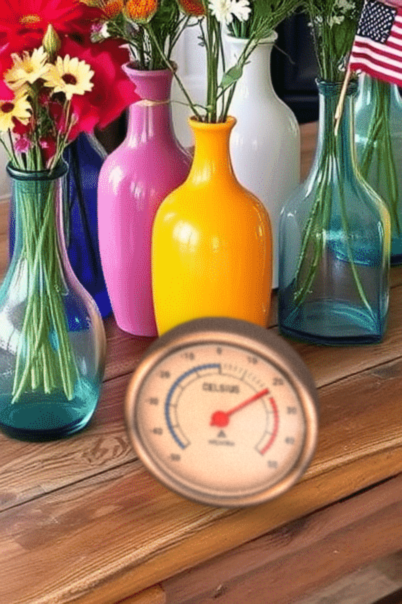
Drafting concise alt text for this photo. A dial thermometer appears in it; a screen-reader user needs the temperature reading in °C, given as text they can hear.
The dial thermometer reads 20 °C
